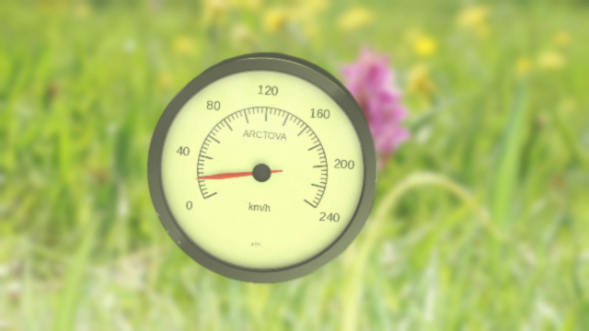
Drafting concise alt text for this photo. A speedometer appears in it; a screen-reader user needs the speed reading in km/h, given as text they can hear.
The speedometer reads 20 km/h
